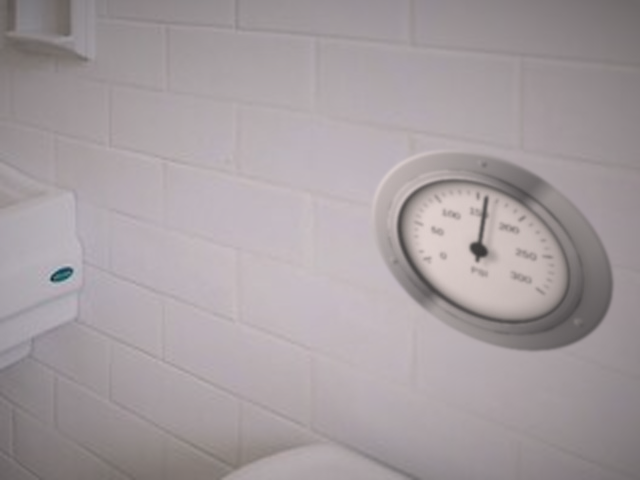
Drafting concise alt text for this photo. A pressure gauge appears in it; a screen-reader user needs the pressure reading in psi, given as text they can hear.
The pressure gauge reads 160 psi
